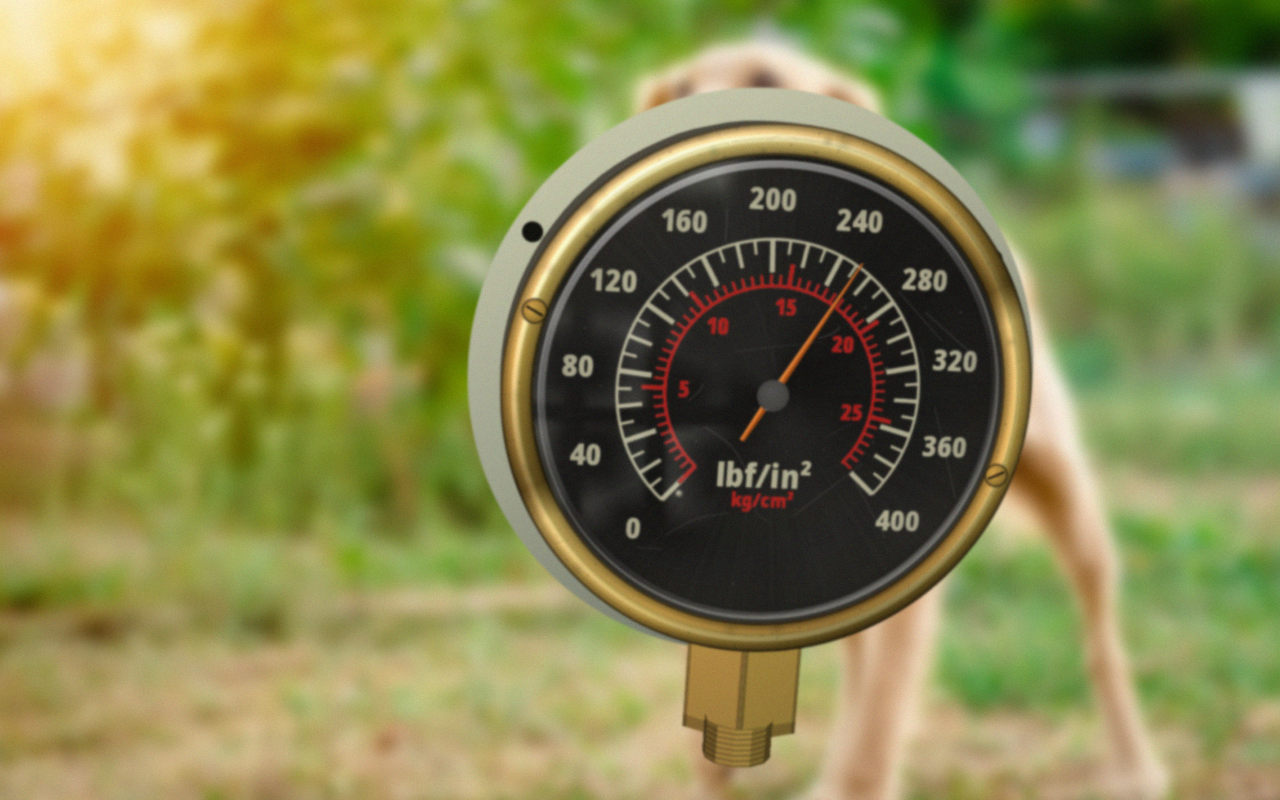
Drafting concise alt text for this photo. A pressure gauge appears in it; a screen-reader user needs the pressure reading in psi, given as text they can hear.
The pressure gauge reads 250 psi
